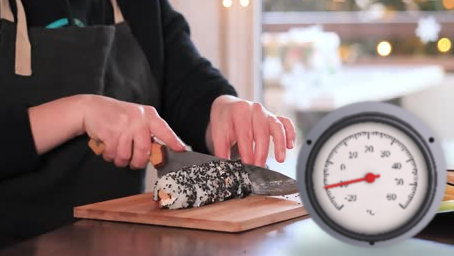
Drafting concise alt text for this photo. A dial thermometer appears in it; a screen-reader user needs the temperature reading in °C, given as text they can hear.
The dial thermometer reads -10 °C
